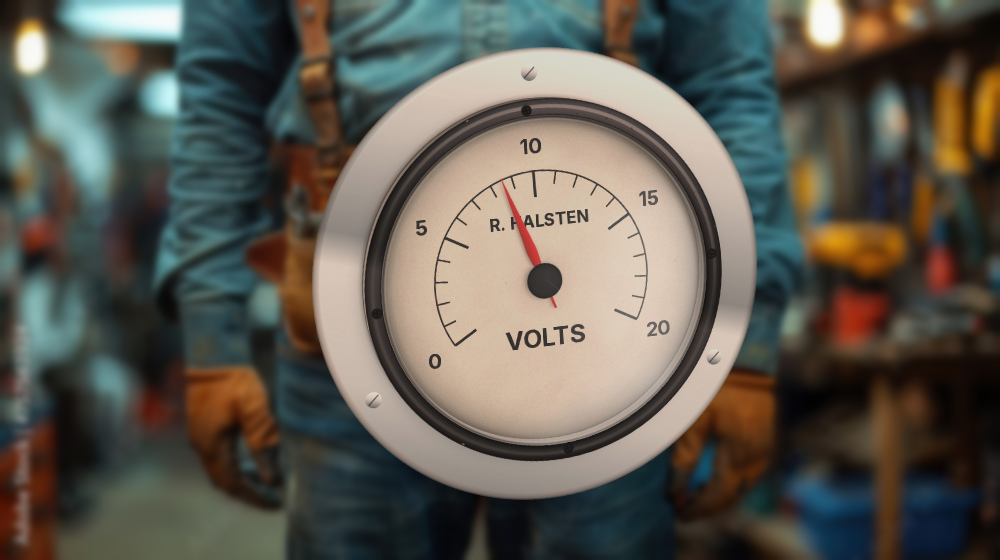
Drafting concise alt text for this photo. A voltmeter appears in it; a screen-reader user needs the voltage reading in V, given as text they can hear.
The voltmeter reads 8.5 V
